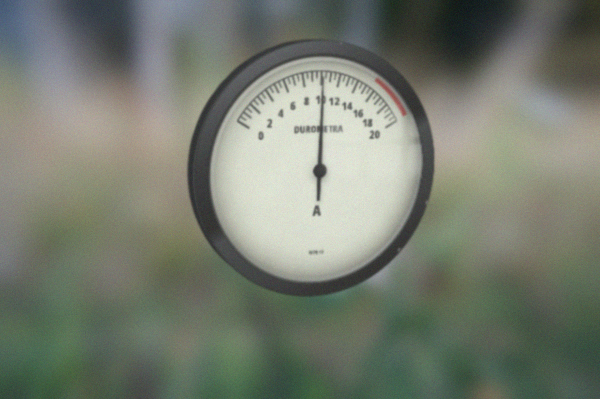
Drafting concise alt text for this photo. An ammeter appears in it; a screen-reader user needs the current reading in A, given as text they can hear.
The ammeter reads 10 A
